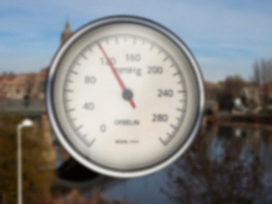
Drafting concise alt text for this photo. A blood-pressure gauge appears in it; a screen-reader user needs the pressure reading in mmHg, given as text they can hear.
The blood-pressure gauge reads 120 mmHg
